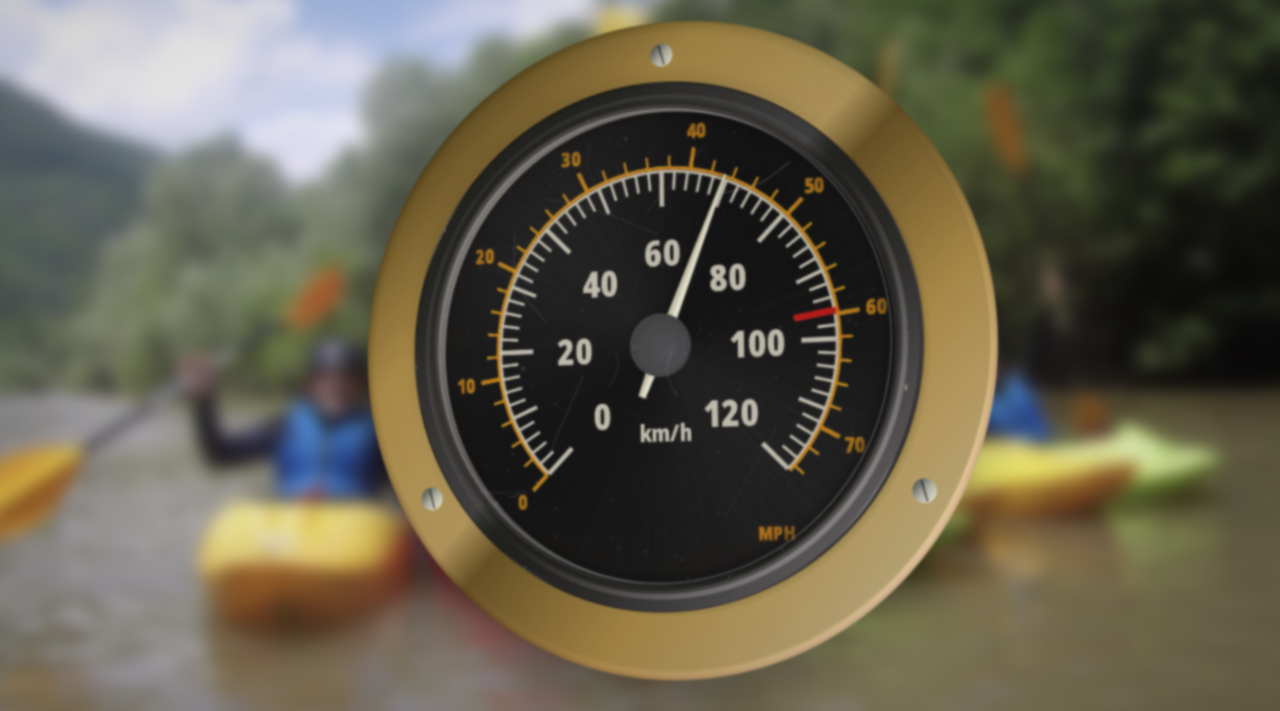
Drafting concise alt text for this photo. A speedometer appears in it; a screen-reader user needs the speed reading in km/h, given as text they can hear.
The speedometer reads 70 km/h
